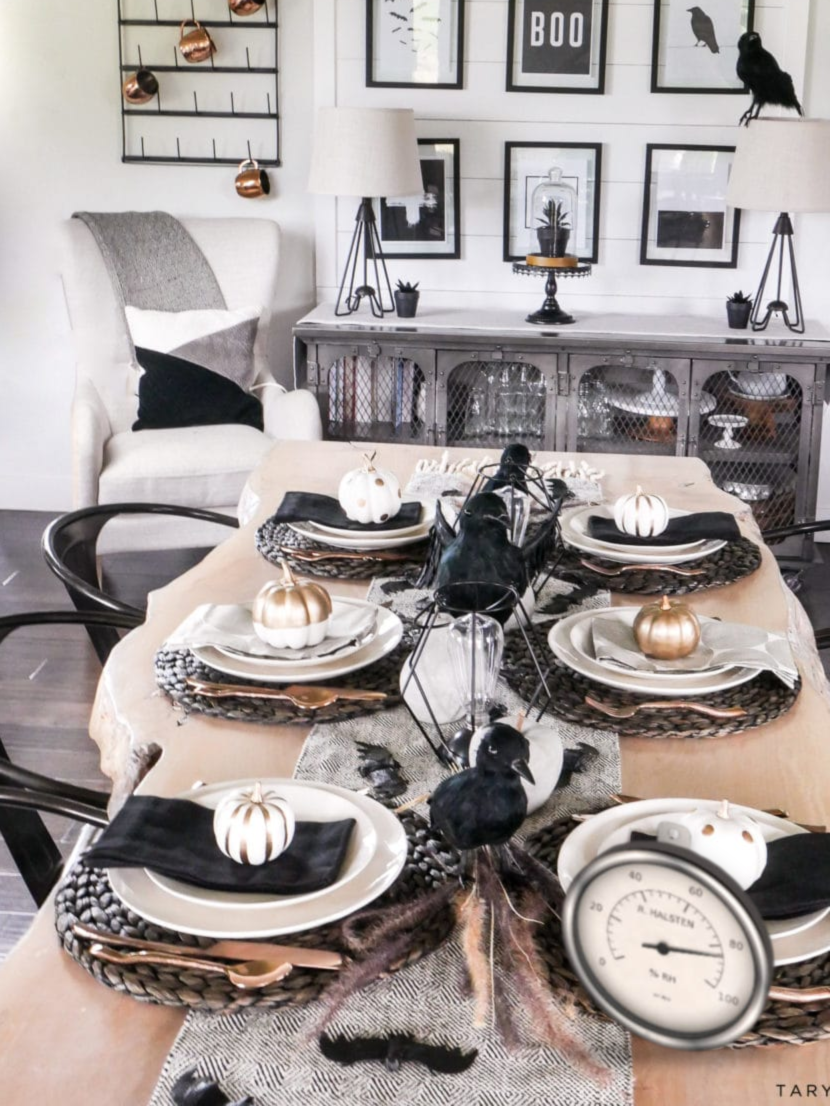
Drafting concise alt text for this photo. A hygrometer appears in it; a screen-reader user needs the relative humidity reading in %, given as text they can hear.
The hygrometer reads 84 %
